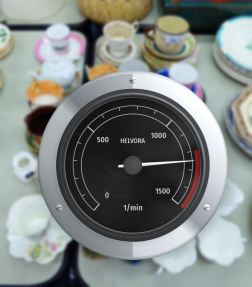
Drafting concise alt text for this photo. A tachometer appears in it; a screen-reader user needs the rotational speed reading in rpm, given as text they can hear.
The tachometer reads 1250 rpm
